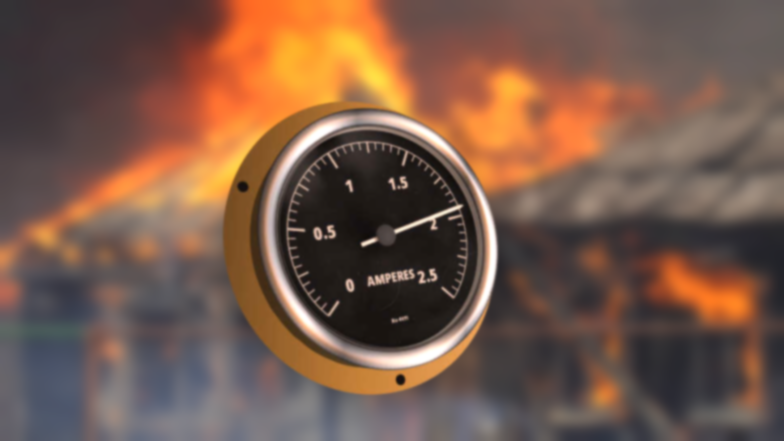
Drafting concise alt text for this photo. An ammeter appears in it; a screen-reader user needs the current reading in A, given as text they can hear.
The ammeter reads 1.95 A
